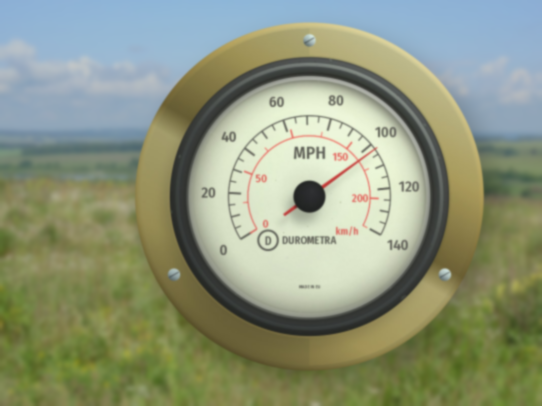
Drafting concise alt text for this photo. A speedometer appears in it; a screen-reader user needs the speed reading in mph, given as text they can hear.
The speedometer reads 102.5 mph
